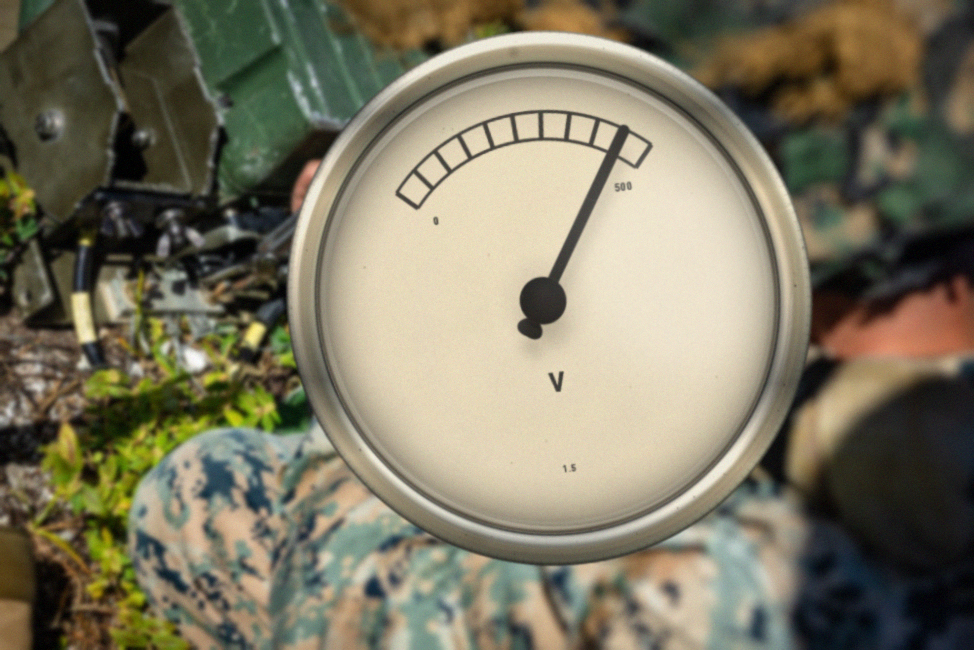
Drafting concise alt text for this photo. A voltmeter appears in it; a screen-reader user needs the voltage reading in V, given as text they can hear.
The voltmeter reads 450 V
